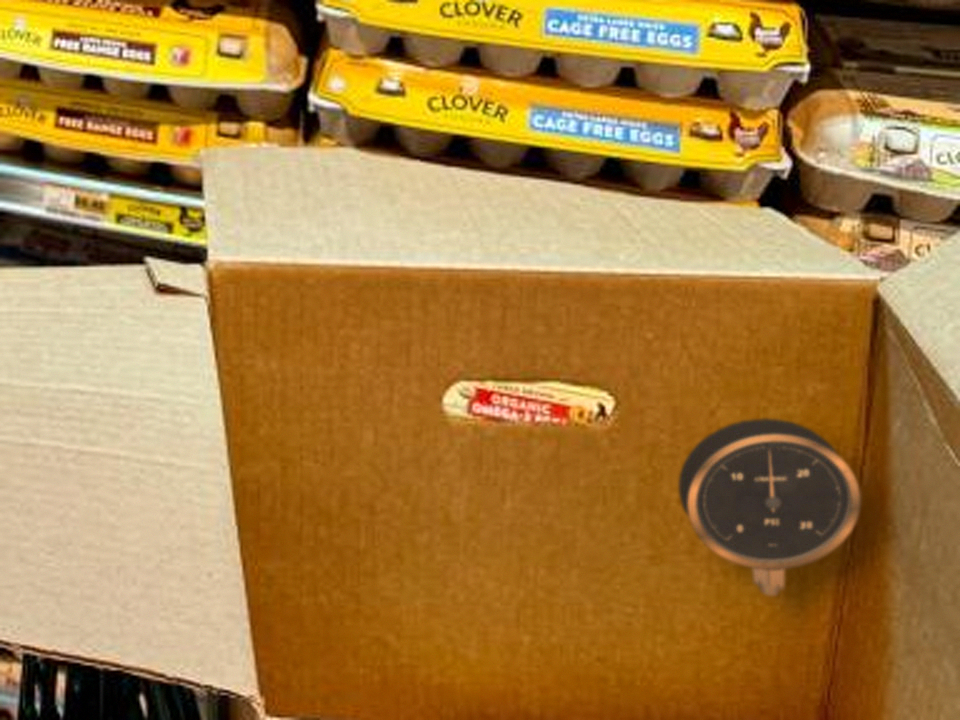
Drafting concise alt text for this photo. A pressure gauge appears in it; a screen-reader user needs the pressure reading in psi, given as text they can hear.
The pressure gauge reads 15 psi
